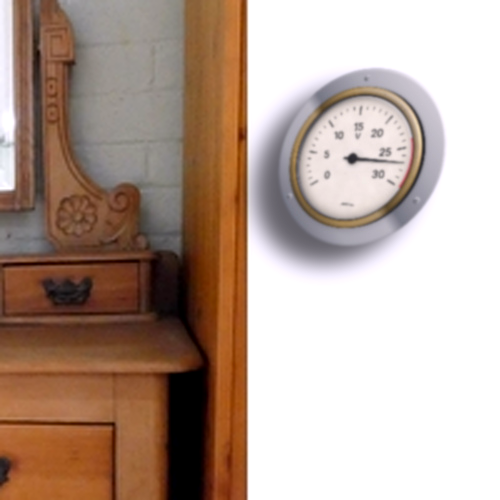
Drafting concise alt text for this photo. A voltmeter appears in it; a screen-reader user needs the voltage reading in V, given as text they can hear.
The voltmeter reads 27 V
